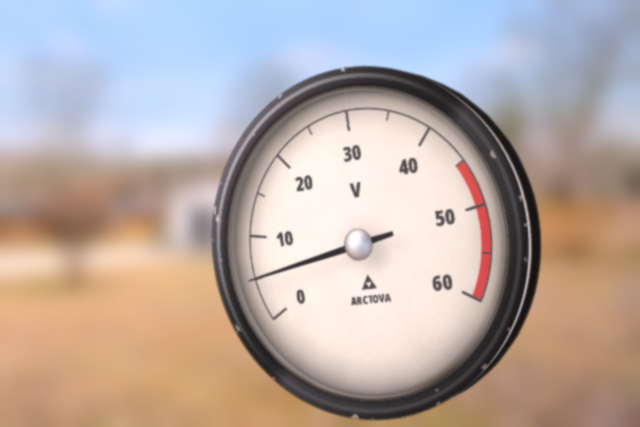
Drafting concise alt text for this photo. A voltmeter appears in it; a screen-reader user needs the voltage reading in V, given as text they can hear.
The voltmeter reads 5 V
